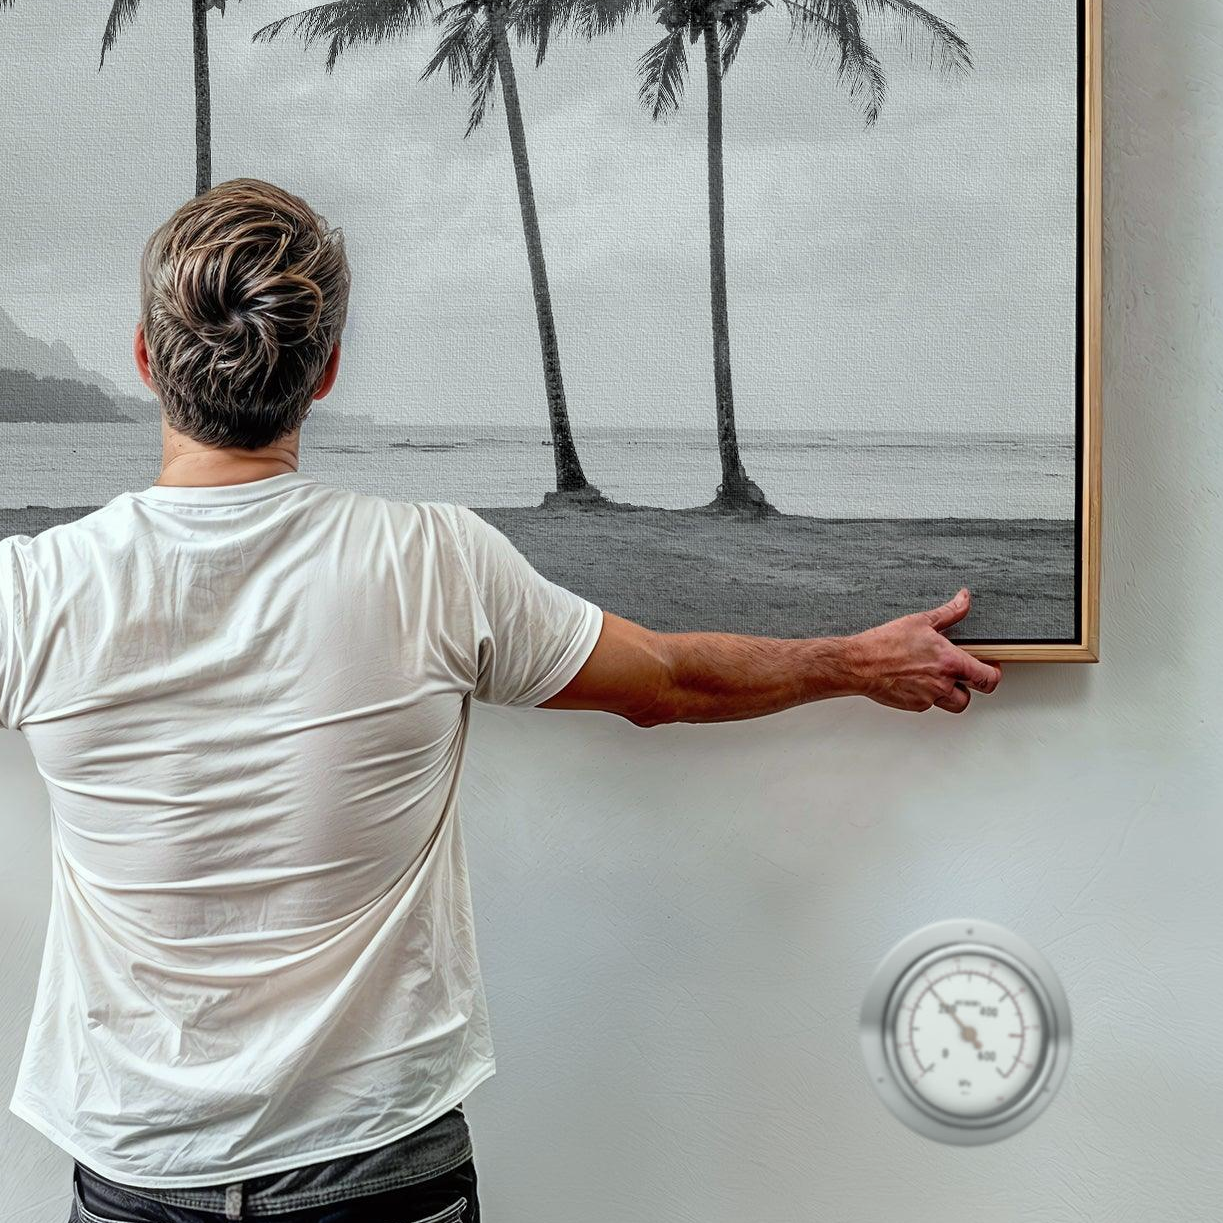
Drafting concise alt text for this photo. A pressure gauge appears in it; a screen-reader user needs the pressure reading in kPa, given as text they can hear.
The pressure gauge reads 200 kPa
